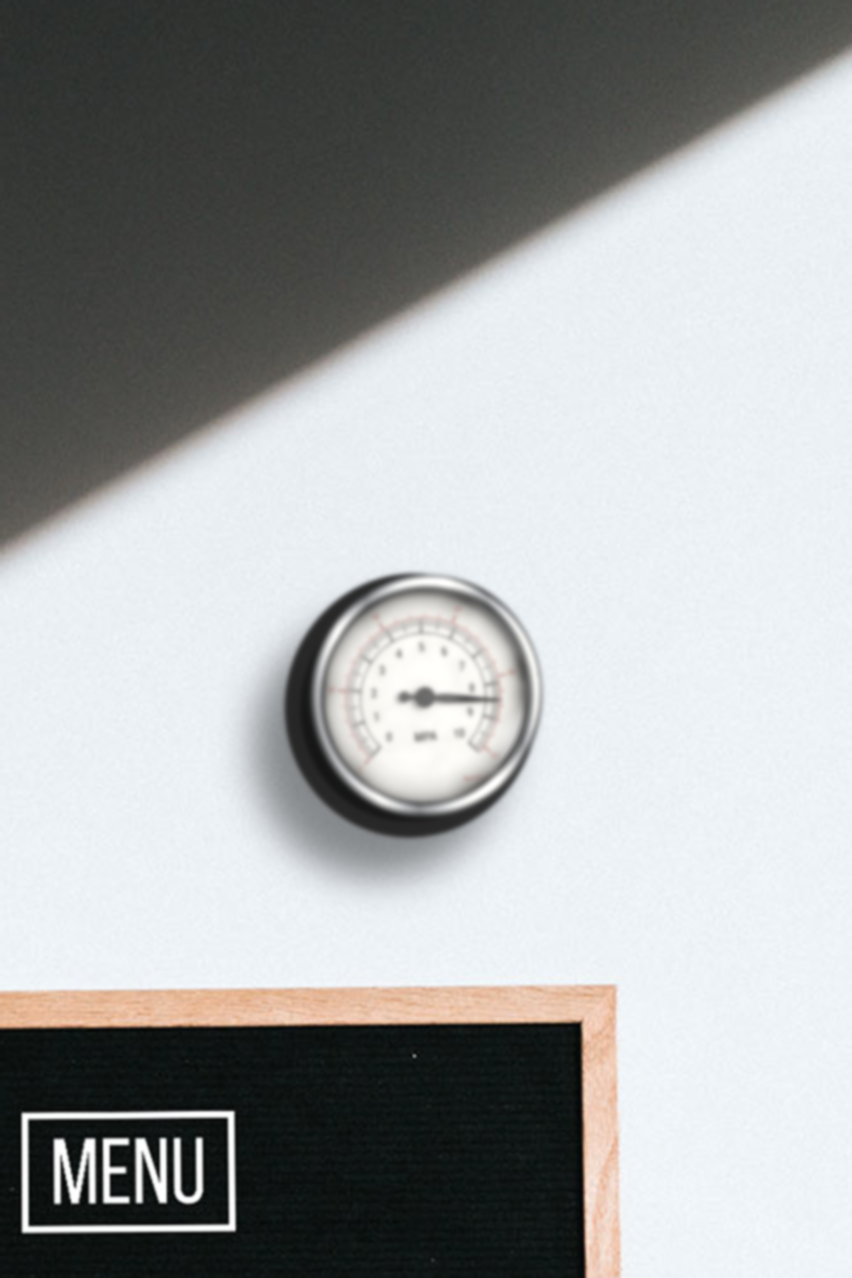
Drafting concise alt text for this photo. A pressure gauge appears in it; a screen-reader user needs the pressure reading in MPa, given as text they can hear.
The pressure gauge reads 8.5 MPa
